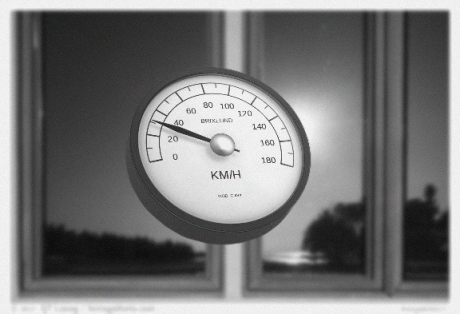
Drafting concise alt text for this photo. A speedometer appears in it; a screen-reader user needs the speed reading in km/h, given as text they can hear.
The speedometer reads 30 km/h
